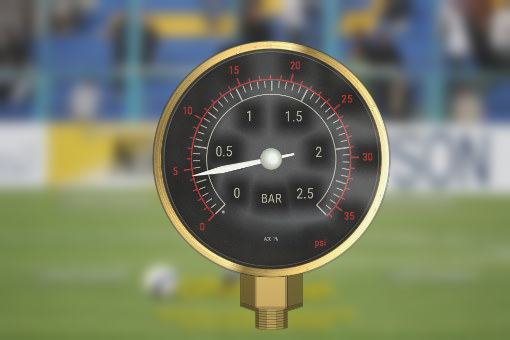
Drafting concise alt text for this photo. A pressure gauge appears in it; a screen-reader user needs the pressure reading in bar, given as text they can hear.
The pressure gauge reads 0.3 bar
